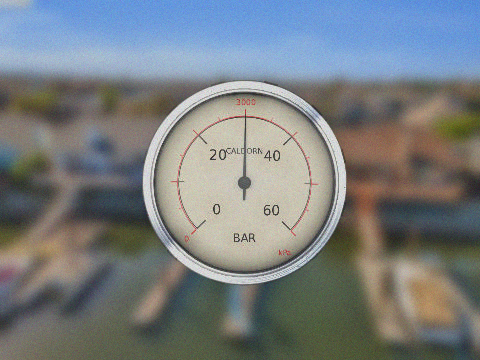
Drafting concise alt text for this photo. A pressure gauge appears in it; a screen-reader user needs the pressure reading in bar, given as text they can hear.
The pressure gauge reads 30 bar
